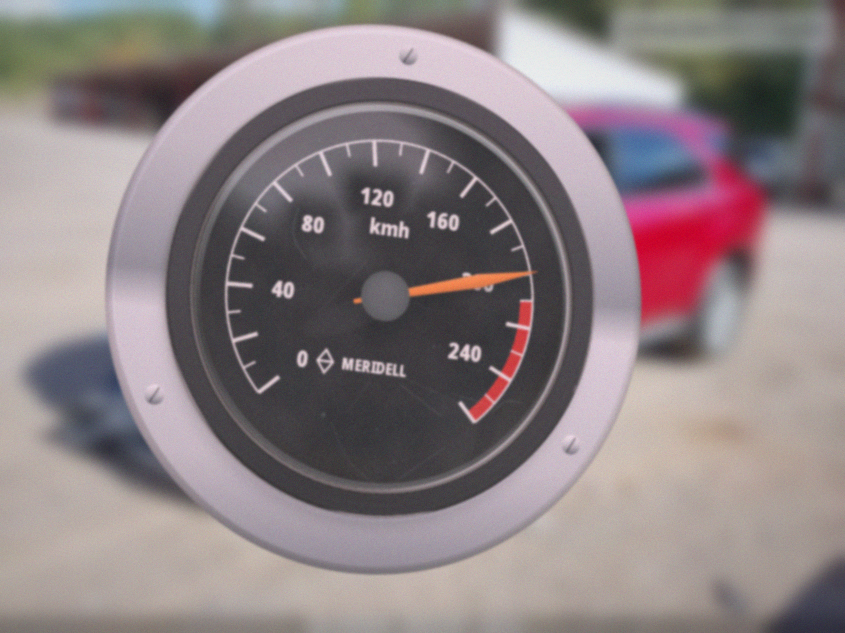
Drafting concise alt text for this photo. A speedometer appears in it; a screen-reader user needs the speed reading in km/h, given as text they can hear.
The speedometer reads 200 km/h
